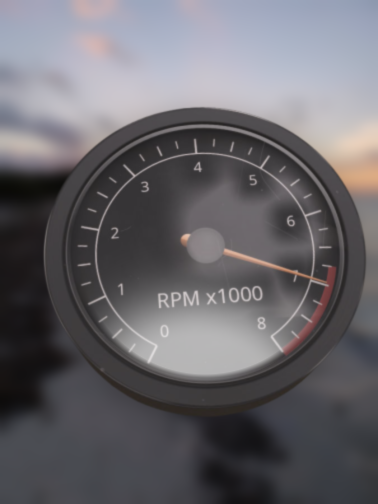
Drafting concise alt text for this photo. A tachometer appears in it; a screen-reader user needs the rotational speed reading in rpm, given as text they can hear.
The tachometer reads 7000 rpm
